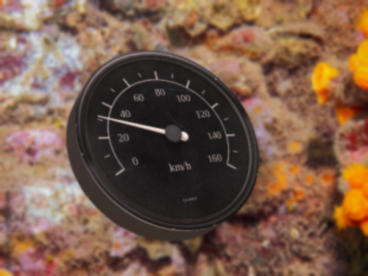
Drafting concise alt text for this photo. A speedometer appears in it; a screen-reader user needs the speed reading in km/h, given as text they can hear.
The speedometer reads 30 km/h
